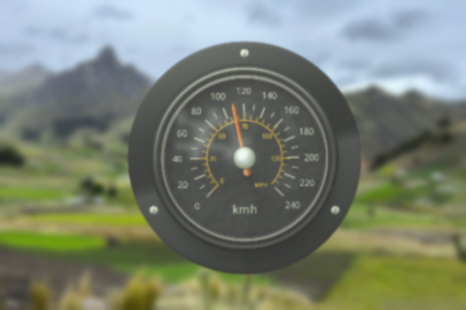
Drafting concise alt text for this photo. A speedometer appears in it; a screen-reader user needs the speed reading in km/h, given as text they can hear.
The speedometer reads 110 km/h
